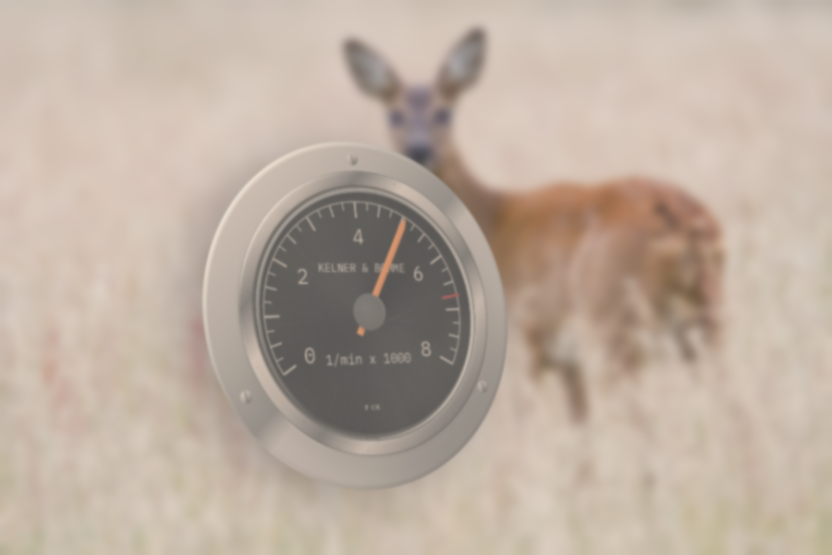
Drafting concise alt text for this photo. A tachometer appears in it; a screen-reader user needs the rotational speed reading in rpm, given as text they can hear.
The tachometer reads 5000 rpm
